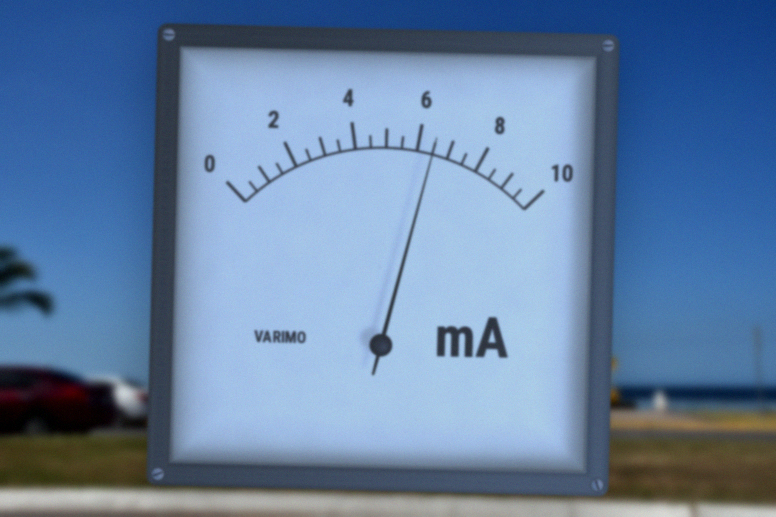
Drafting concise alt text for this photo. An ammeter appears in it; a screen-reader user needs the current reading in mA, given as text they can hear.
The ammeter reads 6.5 mA
